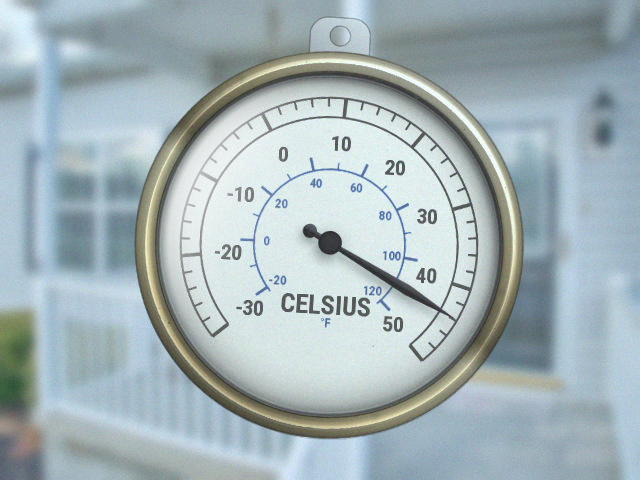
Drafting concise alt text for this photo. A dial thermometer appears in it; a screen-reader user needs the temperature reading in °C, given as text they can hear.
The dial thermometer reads 44 °C
